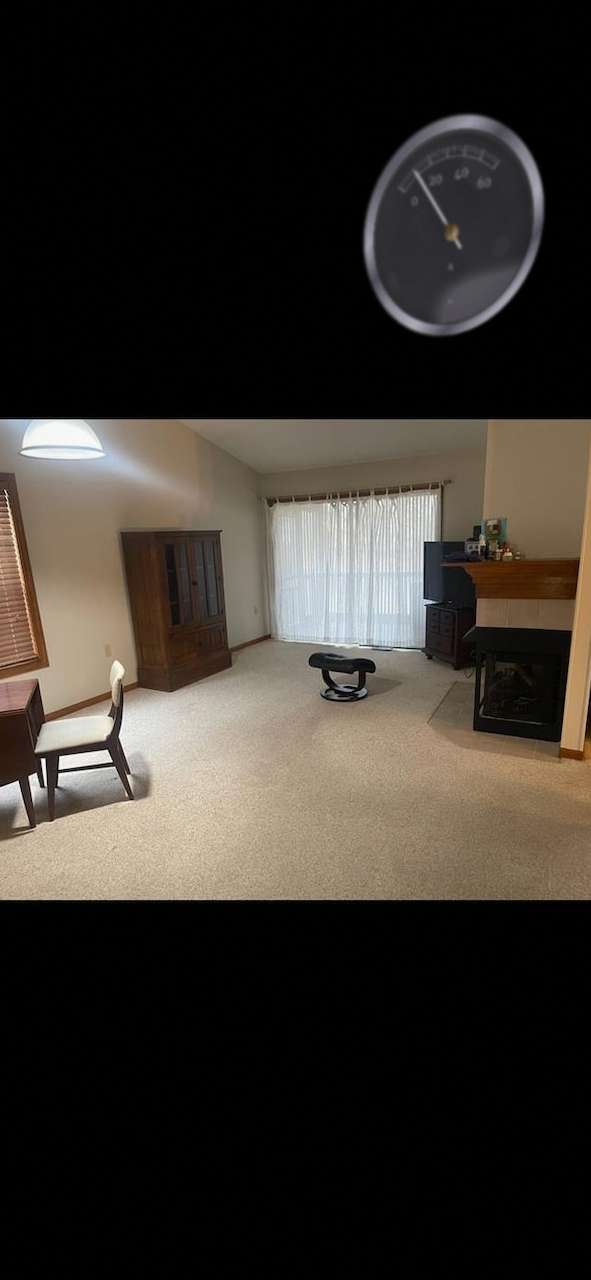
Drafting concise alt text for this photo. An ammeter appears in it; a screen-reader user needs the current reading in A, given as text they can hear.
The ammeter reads 10 A
